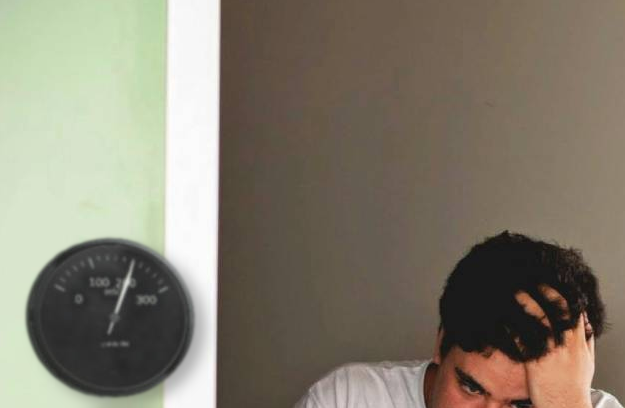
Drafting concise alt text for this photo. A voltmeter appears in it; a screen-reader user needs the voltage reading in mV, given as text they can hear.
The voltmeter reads 200 mV
